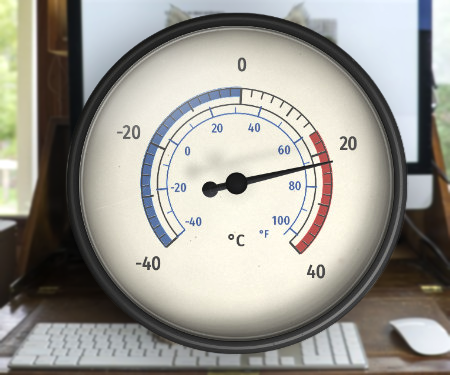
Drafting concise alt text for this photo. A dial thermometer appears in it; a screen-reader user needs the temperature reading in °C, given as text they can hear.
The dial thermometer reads 22 °C
